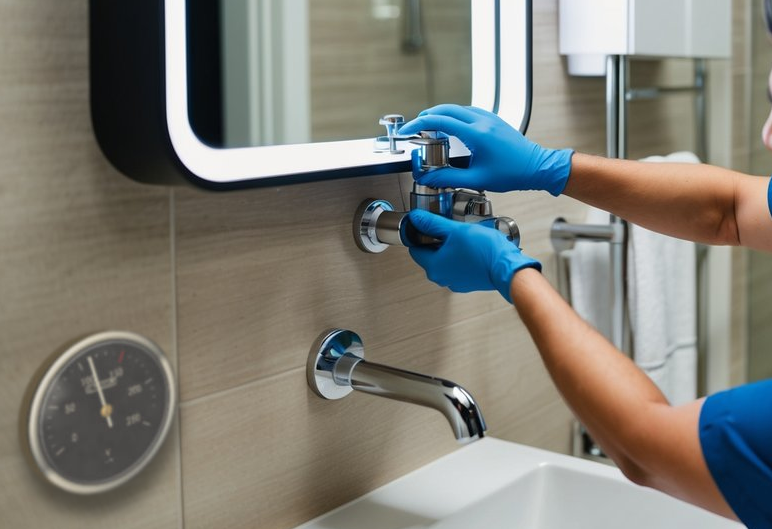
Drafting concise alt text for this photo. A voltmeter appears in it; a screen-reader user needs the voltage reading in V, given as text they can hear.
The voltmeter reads 110 V
